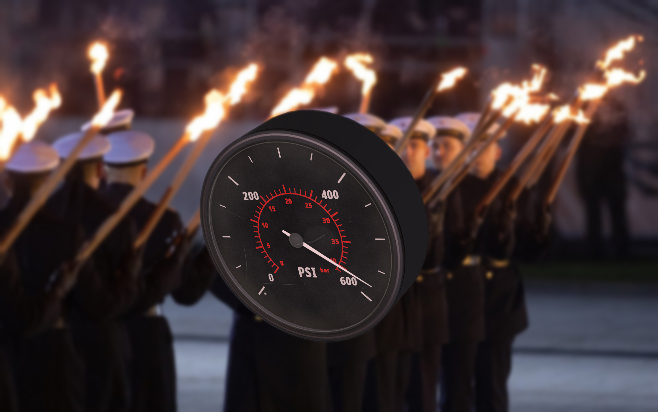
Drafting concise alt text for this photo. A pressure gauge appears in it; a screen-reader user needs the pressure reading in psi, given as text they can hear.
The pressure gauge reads 575 psi
